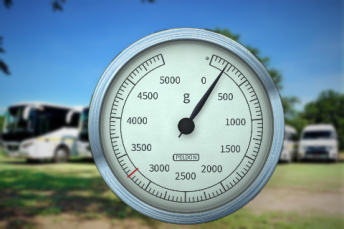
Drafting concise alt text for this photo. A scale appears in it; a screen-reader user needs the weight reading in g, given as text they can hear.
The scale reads 200 g
